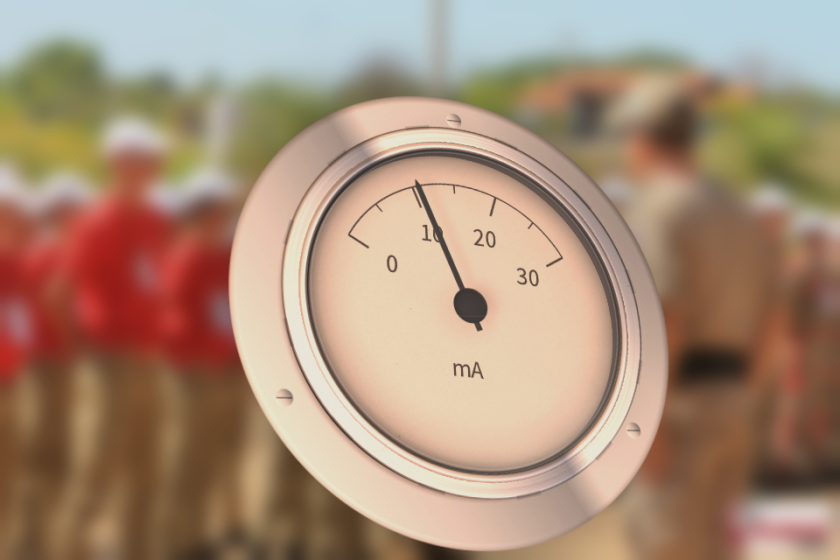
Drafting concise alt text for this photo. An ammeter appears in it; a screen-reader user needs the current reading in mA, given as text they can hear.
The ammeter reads 10 mA
